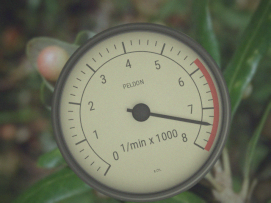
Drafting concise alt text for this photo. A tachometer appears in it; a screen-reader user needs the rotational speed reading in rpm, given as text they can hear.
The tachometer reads 7400 rpm
